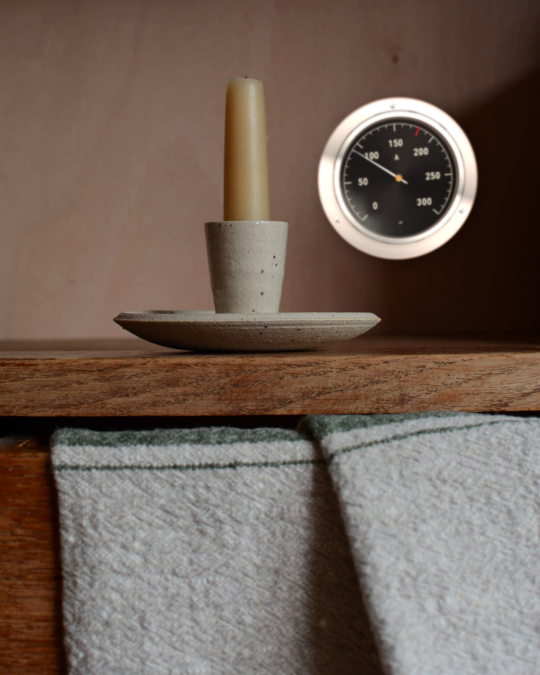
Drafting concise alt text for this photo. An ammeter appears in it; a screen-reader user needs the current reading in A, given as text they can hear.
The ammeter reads 90 A
